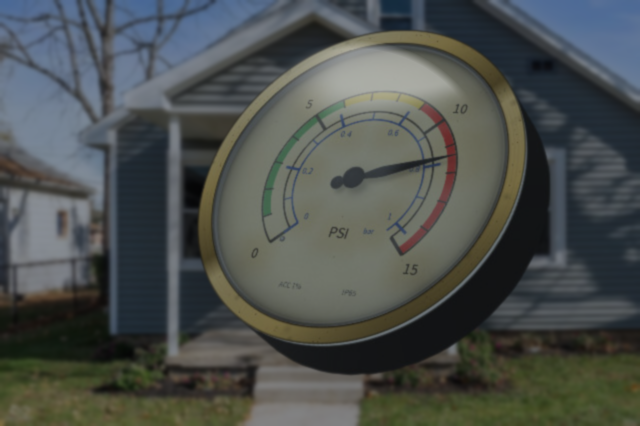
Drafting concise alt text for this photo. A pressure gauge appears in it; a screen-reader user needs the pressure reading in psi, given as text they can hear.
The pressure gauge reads 11.5 psi
